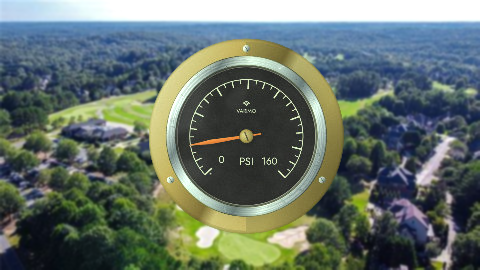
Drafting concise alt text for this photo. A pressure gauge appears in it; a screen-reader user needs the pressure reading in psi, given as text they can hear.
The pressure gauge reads 20 psi
